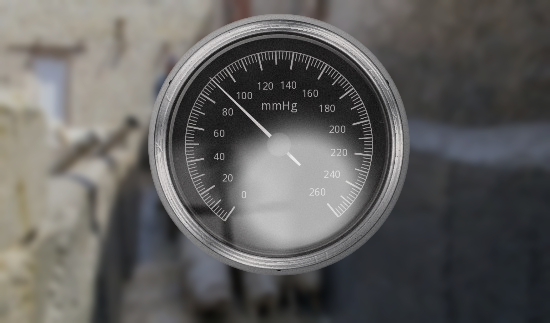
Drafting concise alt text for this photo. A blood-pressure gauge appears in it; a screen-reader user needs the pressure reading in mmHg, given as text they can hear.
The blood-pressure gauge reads 90 mmHg
